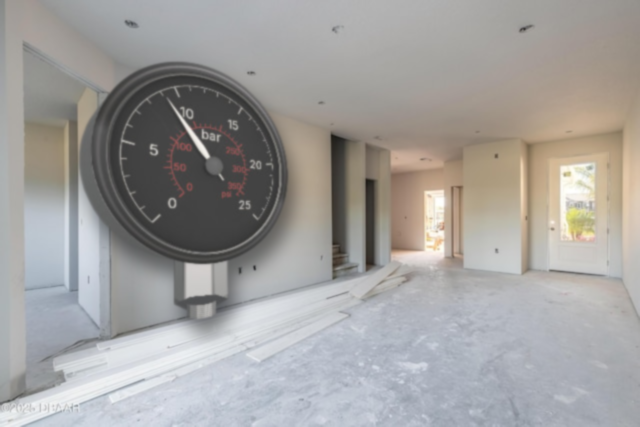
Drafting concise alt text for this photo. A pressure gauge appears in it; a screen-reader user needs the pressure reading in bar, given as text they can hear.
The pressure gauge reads 9 bar
